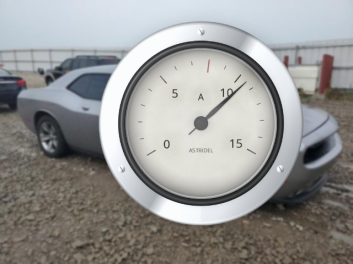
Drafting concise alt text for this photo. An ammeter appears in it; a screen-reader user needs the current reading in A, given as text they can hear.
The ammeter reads 10.5 A
